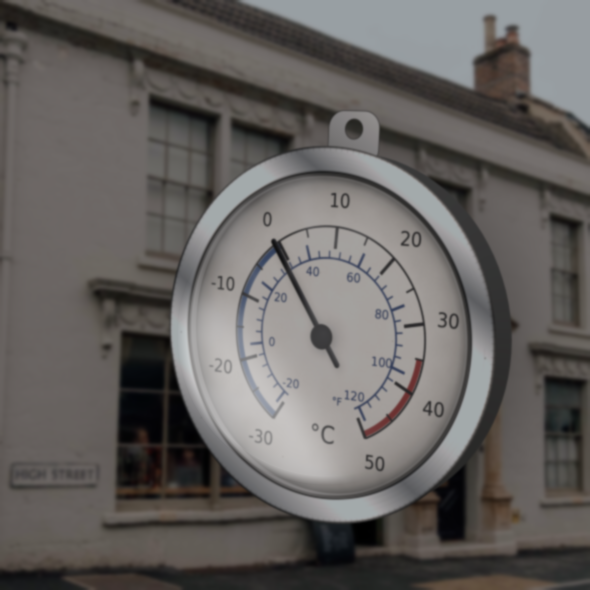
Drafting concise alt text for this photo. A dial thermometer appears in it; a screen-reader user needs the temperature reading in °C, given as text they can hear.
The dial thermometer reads 0 °C
